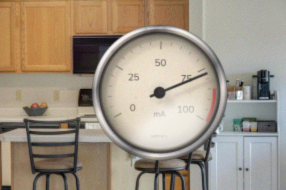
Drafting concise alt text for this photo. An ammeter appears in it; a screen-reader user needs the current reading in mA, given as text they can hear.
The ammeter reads 77.5 mA
